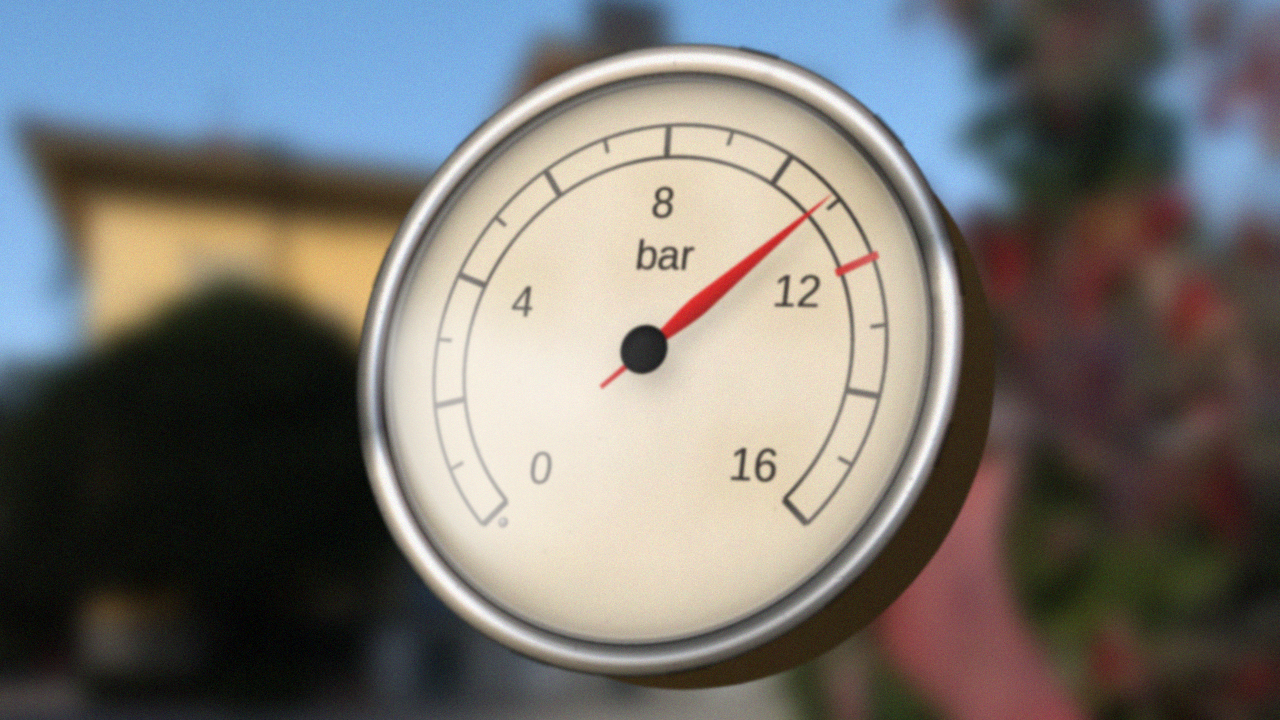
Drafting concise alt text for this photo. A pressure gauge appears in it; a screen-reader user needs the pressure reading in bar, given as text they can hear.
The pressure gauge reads 11 bar
